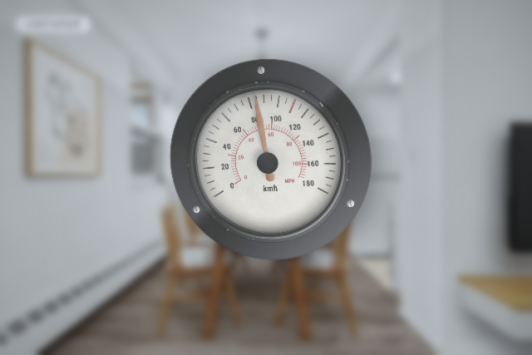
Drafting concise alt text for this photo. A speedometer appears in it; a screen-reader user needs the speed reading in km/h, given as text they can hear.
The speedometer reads 85 km/h
